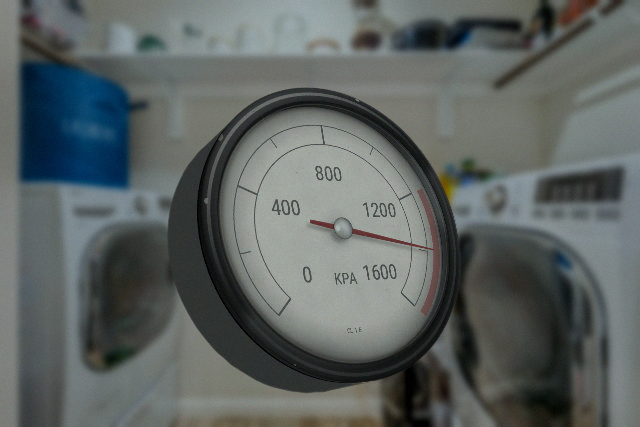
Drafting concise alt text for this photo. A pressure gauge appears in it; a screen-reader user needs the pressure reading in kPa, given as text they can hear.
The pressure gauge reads 1400 kPa
